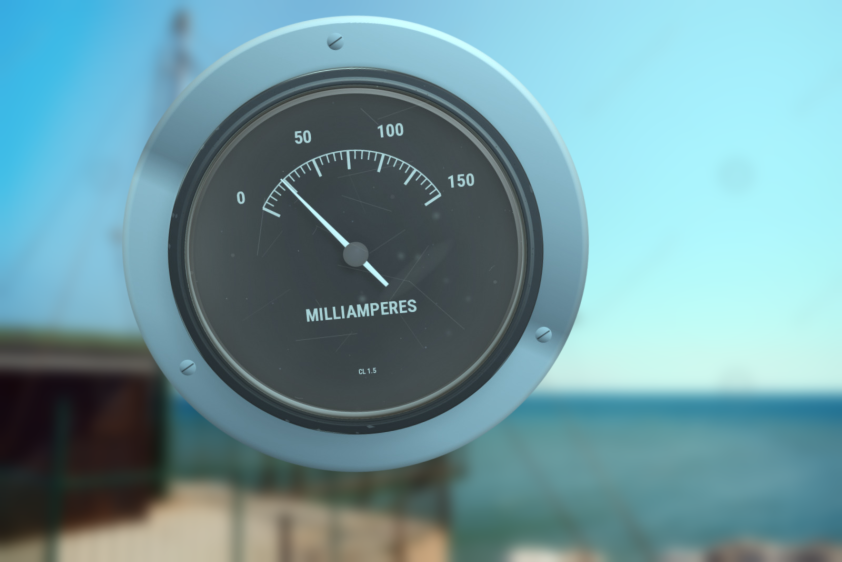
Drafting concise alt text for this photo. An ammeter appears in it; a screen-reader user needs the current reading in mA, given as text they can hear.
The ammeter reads 25 mA
